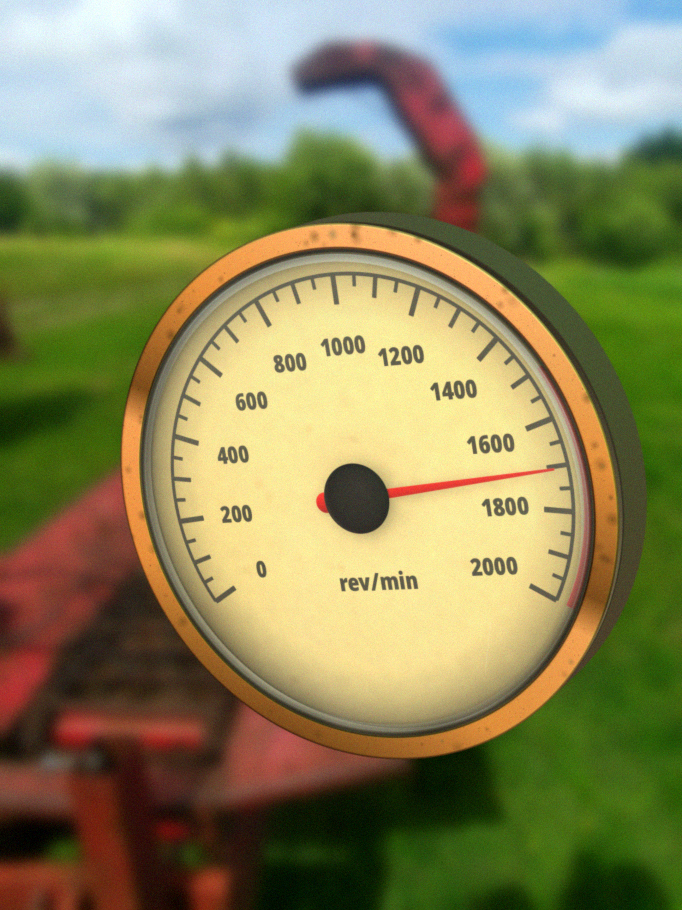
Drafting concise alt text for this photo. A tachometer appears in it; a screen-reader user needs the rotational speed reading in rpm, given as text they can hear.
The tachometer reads 1700 rpm
